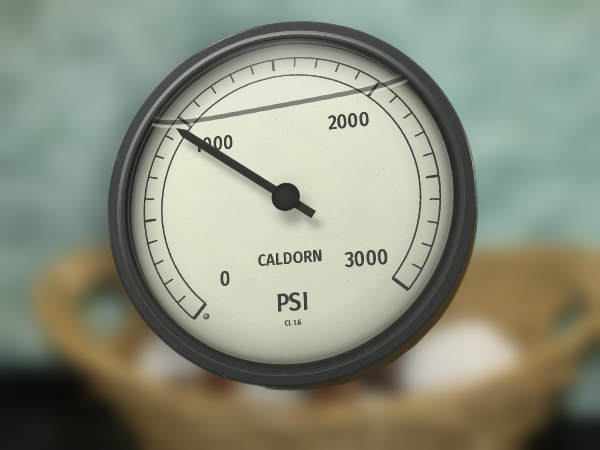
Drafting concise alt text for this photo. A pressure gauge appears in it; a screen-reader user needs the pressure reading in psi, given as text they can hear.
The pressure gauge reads 950 psi
